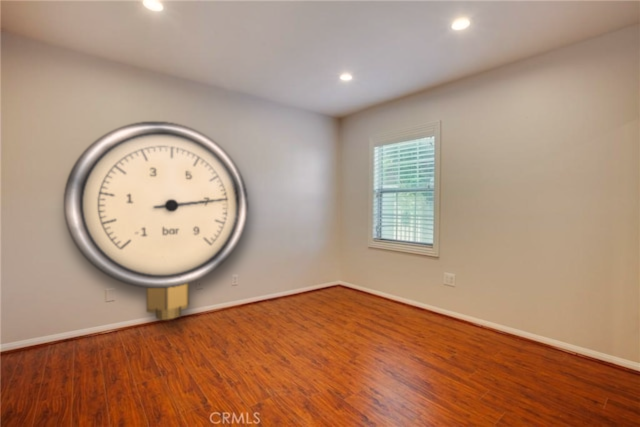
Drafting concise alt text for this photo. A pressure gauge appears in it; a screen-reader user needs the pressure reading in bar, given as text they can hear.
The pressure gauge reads 7 bar
